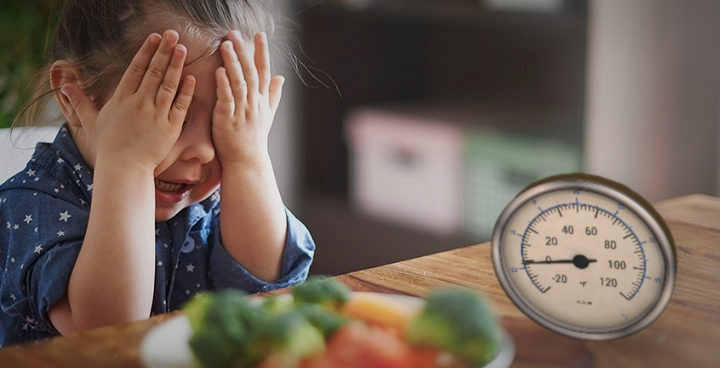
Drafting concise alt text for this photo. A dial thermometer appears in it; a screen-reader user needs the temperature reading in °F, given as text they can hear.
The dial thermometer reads 0 °F
